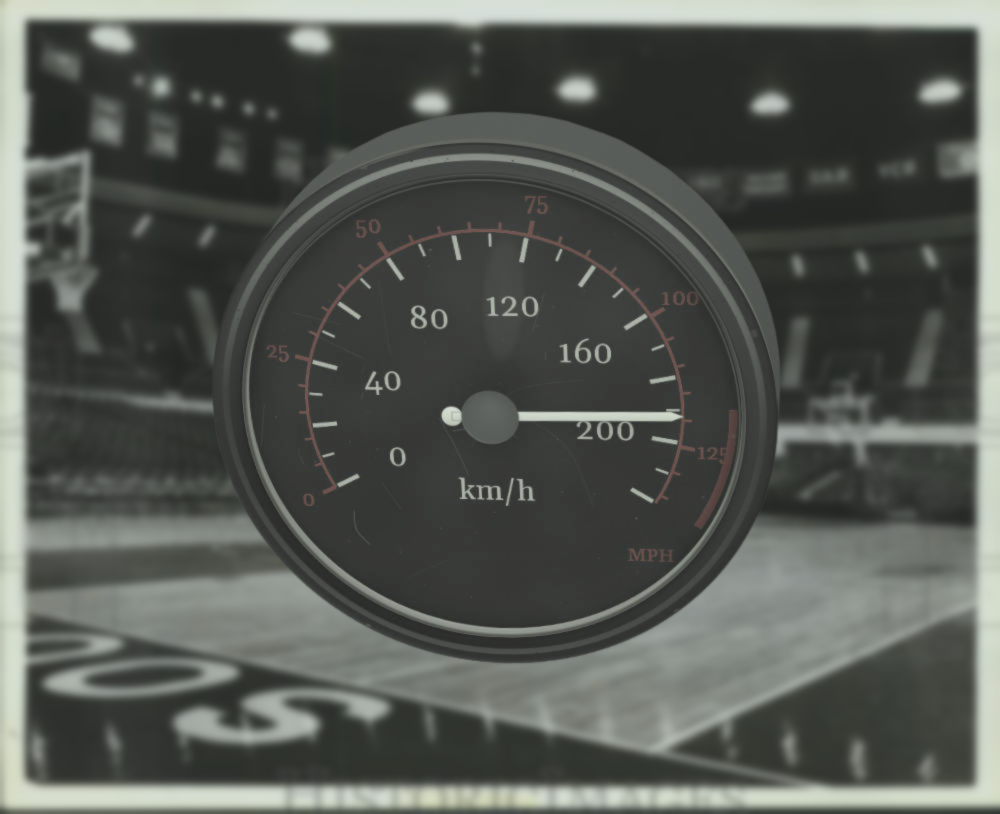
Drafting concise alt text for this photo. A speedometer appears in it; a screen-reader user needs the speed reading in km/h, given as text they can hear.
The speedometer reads 190 km/h
